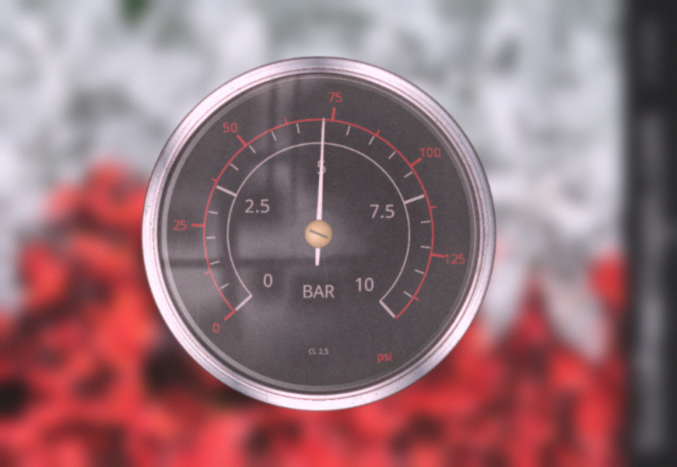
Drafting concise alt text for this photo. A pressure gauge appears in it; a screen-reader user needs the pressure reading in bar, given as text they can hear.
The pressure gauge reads 5 bar
